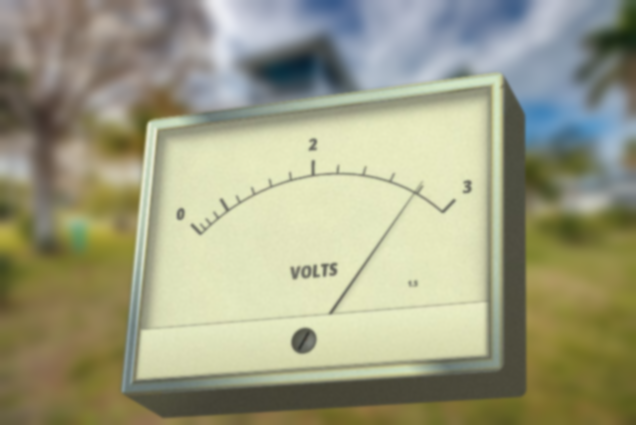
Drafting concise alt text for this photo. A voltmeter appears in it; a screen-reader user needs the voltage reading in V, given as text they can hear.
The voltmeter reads 2.8 V
